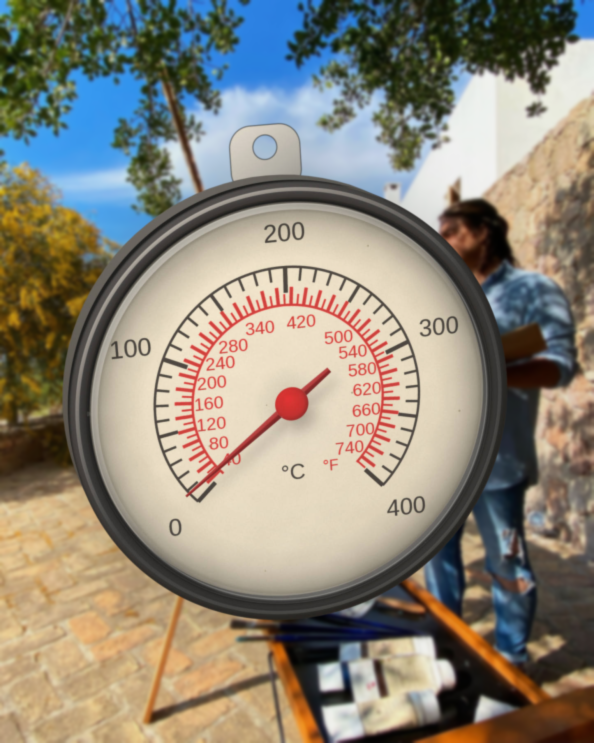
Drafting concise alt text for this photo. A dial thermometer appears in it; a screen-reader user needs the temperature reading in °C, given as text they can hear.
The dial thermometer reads 10 °C
